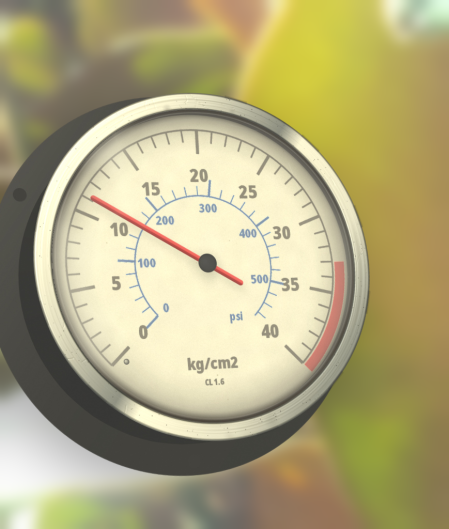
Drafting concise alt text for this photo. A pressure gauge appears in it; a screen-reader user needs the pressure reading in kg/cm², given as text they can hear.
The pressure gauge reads 11 kg/cm²
